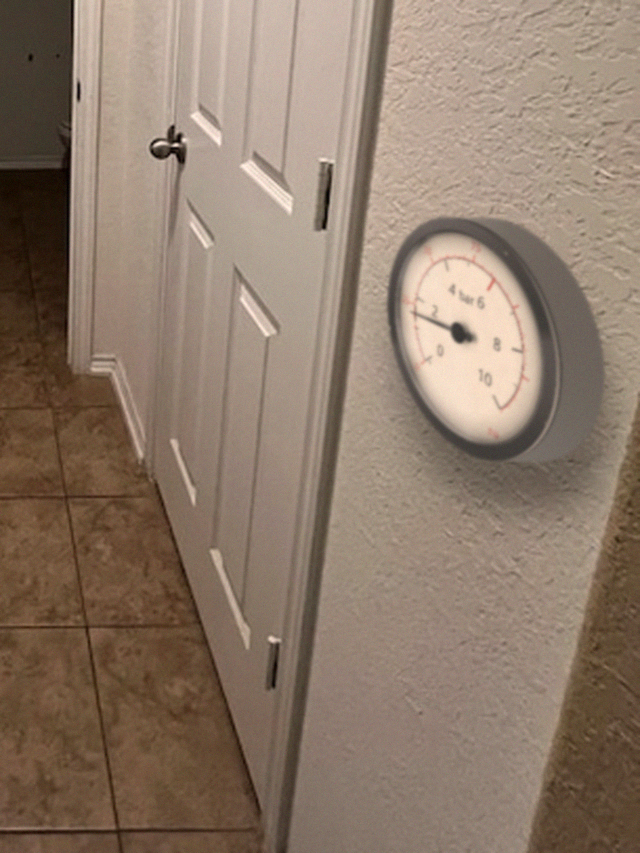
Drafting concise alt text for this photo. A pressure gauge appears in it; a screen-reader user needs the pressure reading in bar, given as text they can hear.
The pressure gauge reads 1.5 bar
